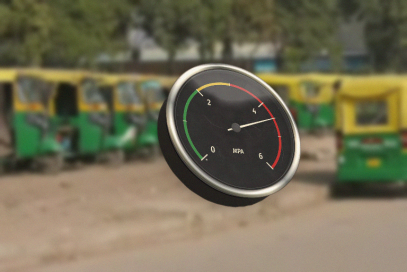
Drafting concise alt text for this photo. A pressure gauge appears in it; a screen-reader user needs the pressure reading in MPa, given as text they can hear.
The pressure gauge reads 4.5 MPa
